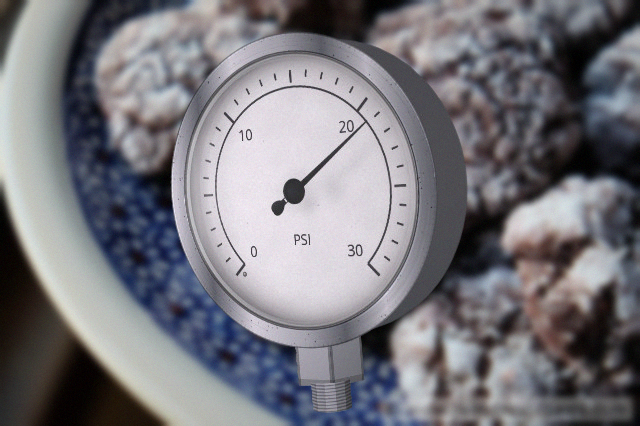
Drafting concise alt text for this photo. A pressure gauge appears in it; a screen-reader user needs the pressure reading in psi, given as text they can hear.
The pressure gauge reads 21 psi
